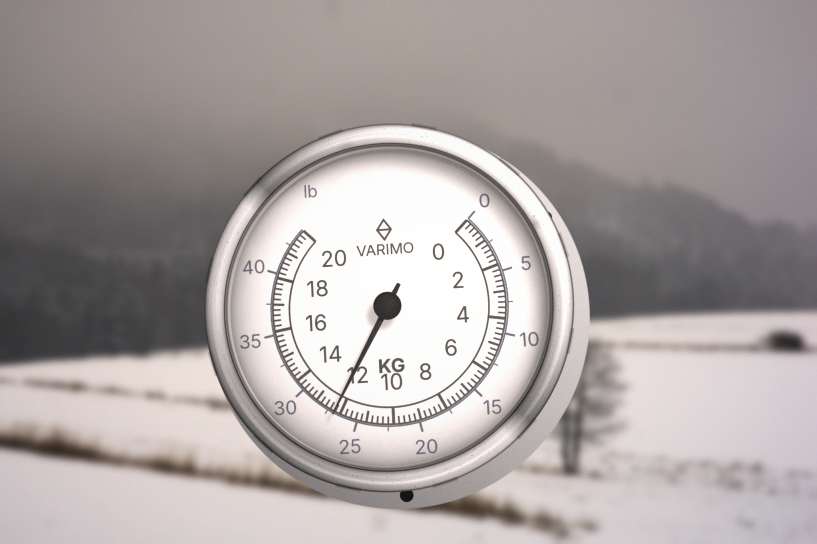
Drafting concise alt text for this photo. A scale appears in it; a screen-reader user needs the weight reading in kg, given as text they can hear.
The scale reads 12.2 kg
